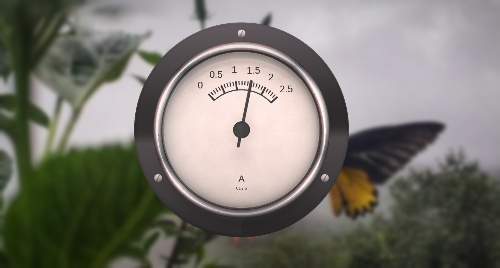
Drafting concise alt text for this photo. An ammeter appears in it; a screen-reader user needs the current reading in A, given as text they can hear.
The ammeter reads 1.5 A
